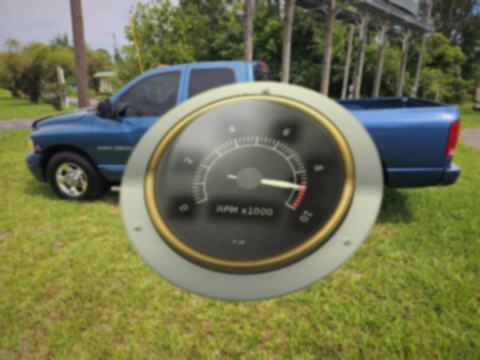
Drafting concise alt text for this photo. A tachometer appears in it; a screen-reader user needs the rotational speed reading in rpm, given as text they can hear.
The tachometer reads 9000 rpm
